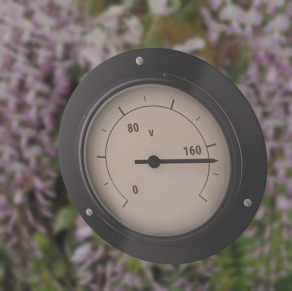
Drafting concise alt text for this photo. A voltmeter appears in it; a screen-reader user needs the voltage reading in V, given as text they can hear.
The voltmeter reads 170 V
